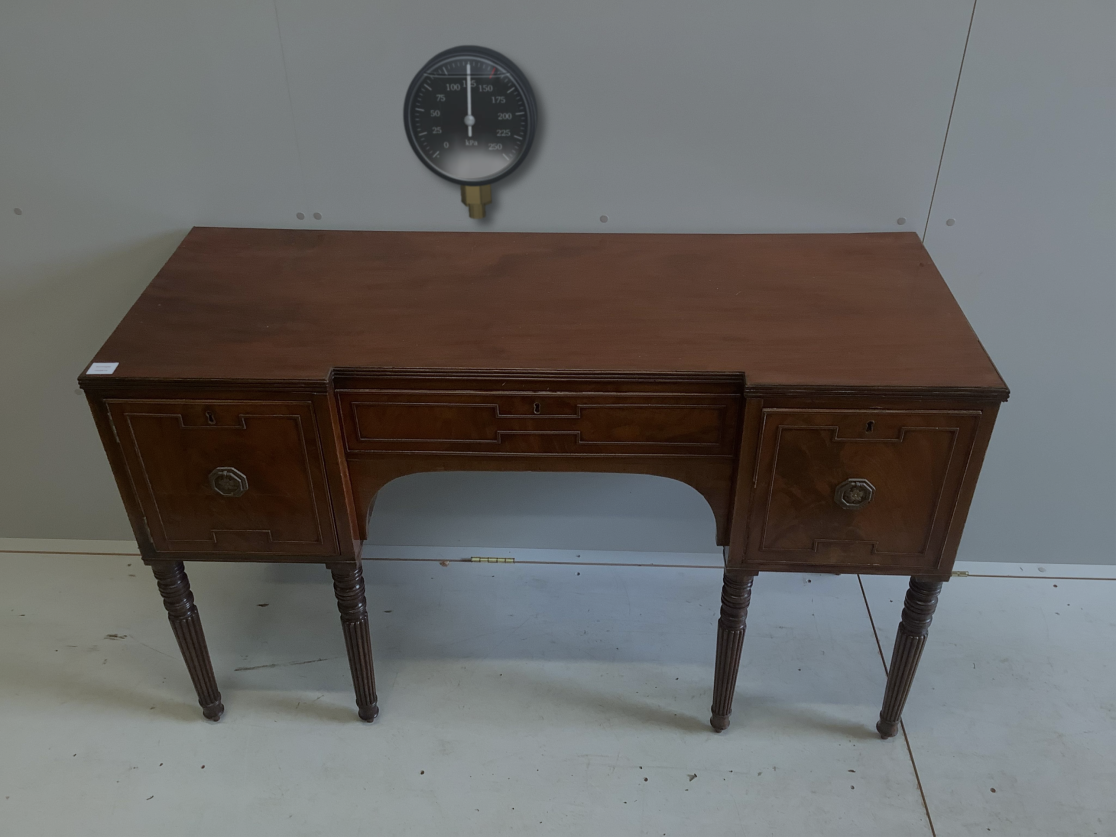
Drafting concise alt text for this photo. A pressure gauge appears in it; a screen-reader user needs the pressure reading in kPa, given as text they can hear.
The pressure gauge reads 125 kPa
